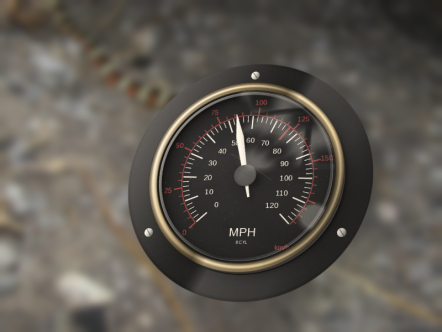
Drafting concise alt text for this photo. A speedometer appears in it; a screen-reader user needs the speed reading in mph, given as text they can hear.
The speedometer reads 54 mph
